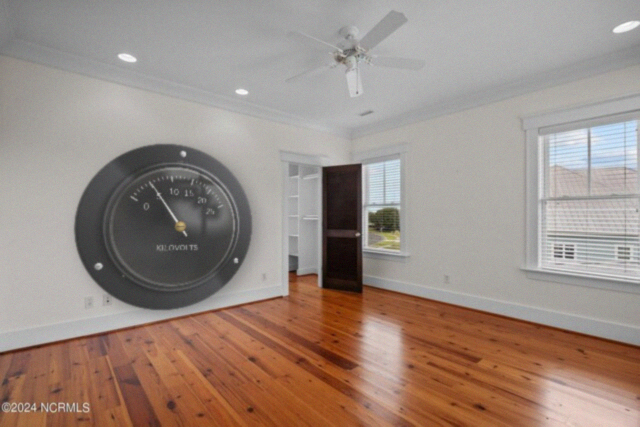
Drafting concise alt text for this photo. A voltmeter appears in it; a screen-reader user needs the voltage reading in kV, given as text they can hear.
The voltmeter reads 5 kV
